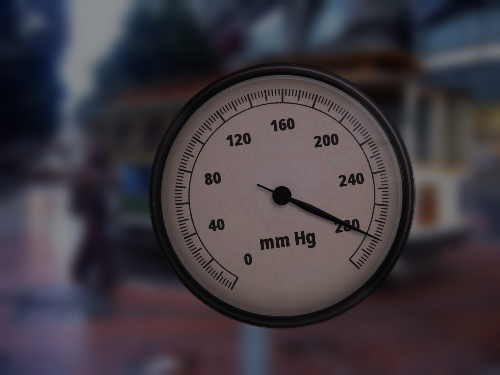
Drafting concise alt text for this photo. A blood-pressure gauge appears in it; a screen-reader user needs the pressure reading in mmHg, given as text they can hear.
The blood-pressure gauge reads 280 mmHg
